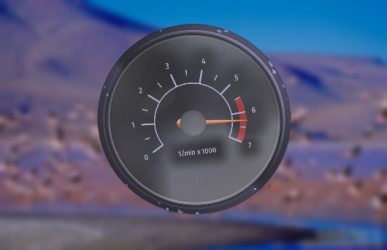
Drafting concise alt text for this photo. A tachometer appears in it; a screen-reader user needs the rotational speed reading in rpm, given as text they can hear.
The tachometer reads 6250 rpm
